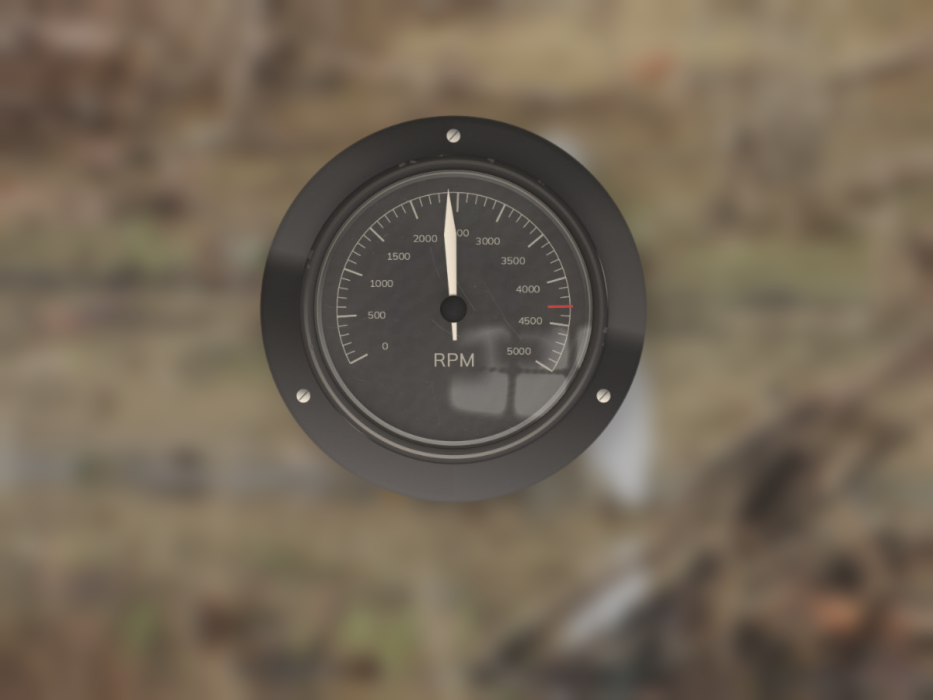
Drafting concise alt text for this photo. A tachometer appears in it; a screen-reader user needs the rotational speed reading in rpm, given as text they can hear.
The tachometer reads 2400 rpm
